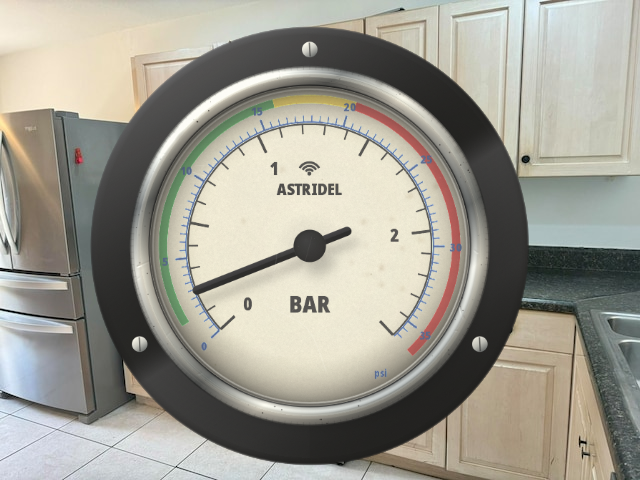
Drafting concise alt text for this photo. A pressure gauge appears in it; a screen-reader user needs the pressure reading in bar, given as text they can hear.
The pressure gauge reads 0.2 bar
